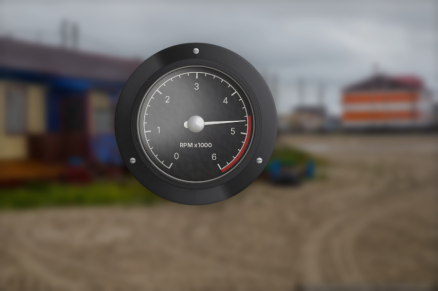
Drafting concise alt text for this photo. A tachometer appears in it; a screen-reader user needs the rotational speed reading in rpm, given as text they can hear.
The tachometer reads 4700 rpm
